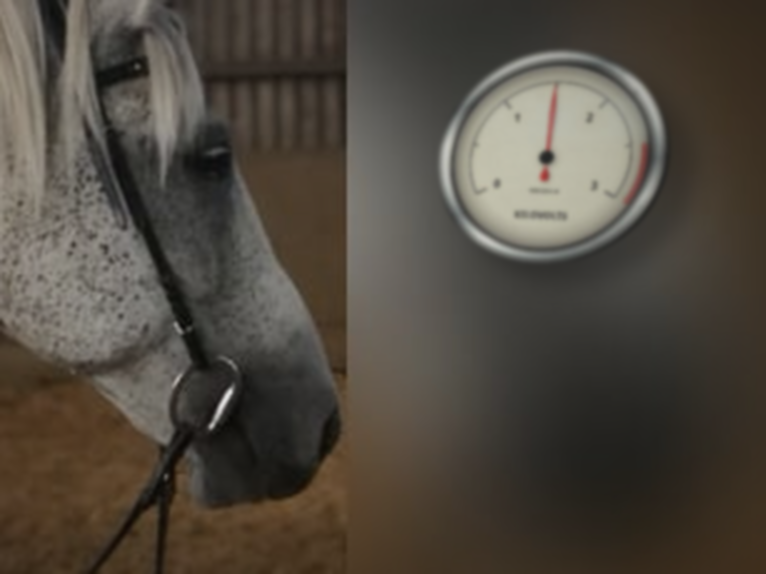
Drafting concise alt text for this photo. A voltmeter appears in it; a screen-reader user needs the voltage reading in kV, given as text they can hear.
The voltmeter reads 1.5 kV
